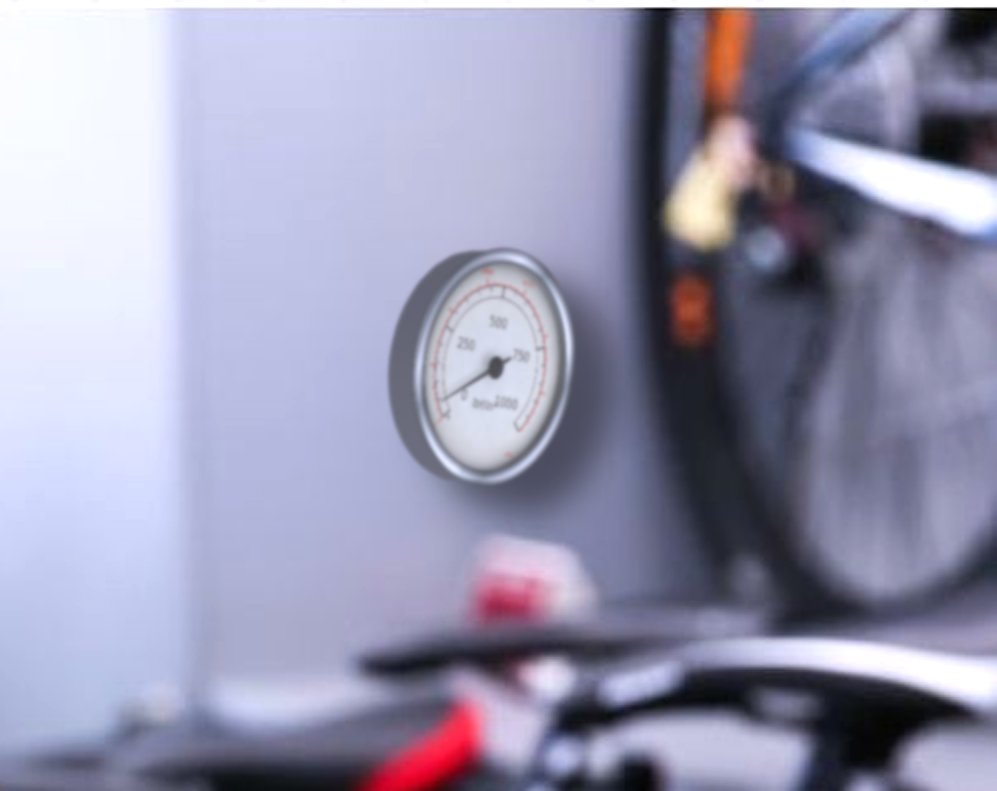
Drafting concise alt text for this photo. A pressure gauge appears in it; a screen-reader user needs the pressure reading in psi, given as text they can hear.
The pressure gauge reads 50 psi
